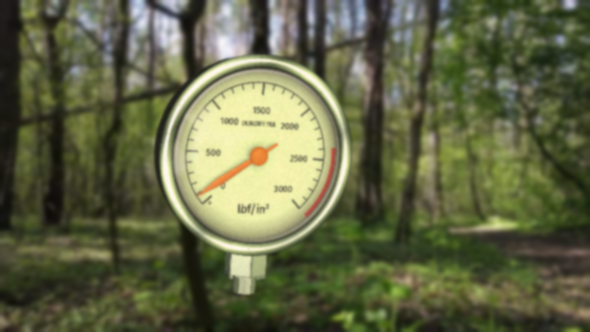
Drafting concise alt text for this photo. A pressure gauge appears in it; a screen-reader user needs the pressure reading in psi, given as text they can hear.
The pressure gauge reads 100 psi
